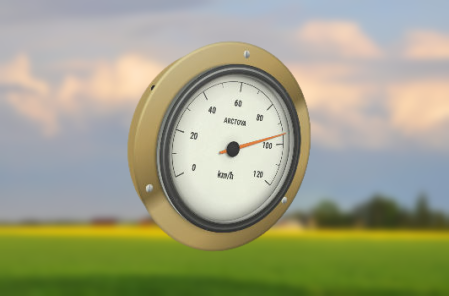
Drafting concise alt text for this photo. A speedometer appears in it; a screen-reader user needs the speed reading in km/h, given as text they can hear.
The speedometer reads 95 km/h
